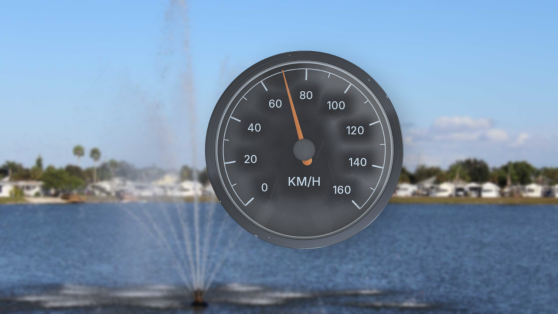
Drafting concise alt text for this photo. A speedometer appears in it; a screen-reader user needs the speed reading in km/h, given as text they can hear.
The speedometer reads 70 km/h
